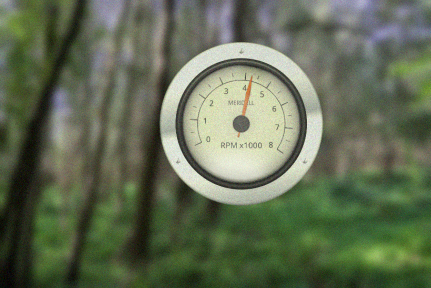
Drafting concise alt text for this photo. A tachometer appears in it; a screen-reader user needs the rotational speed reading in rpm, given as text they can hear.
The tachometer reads 4250 rpm
